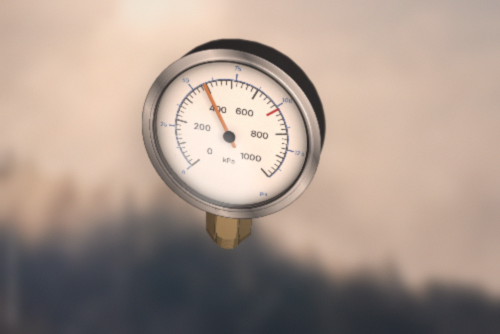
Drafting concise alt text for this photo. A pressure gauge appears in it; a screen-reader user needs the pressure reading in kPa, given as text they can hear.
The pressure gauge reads 400 kPa
